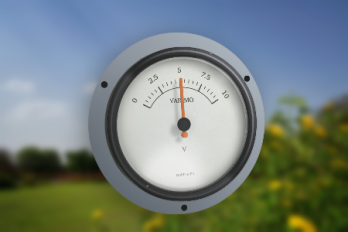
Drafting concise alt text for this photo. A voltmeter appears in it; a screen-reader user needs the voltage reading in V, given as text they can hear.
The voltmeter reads 5 V
